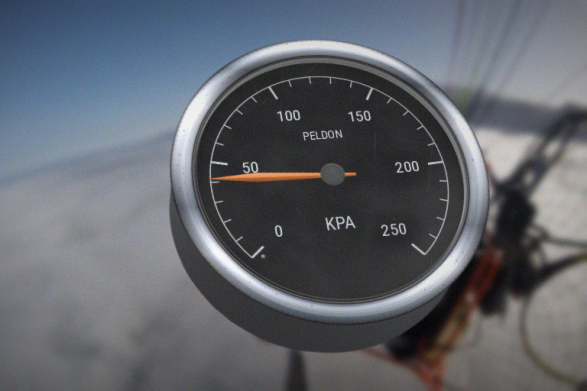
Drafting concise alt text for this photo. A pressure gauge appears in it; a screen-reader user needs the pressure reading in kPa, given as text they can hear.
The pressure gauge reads 40 kPa
